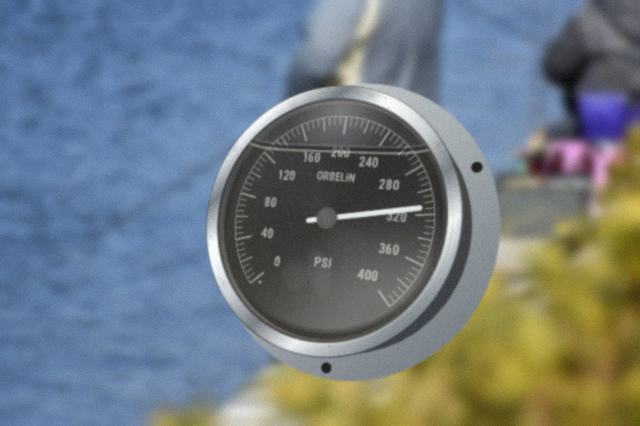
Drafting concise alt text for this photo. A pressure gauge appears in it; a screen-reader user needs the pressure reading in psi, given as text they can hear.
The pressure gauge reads 315 psi
